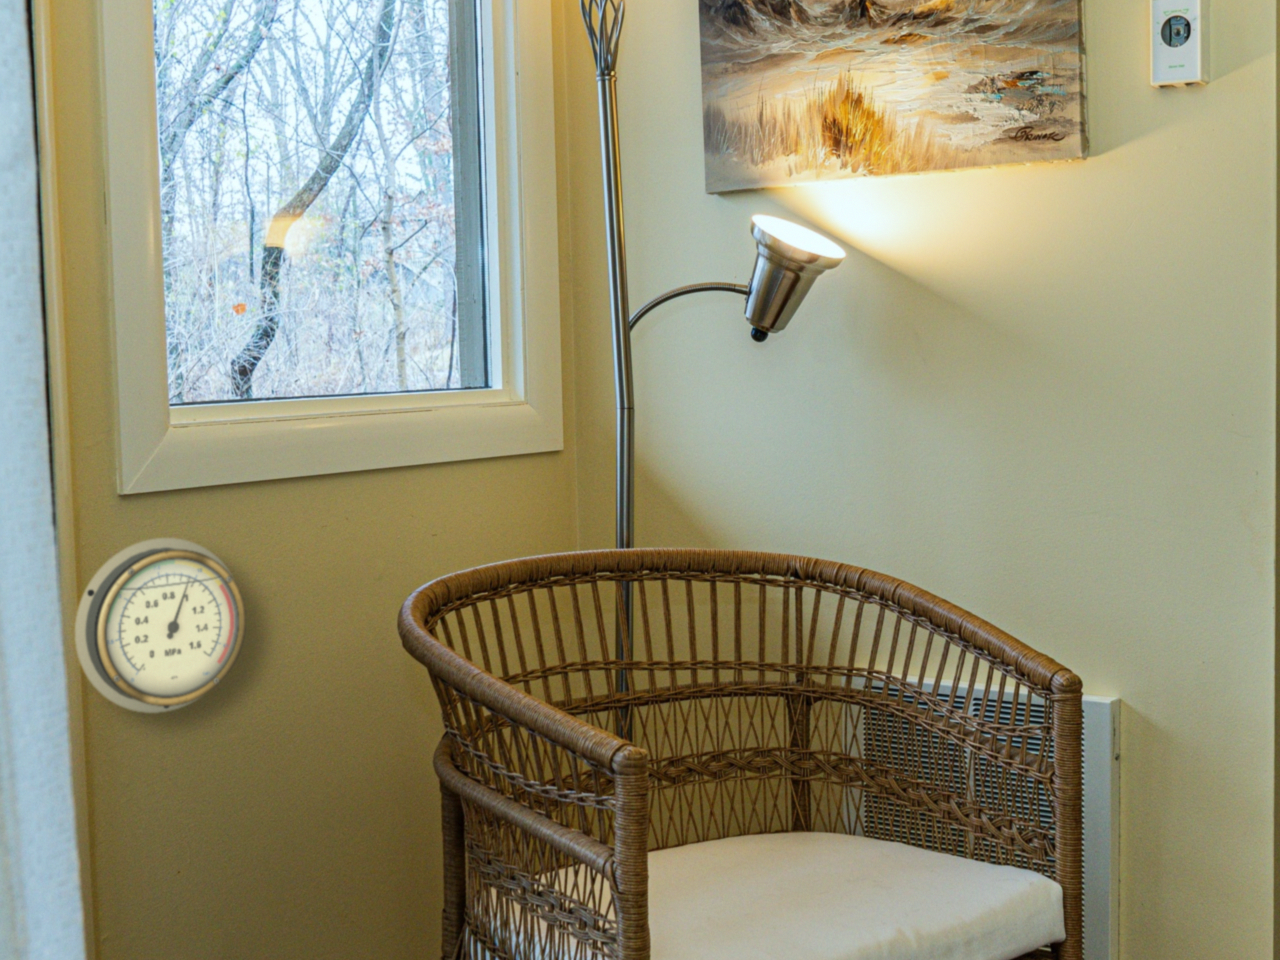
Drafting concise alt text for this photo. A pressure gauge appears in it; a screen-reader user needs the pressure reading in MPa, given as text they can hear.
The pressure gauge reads 0.95 MPa
